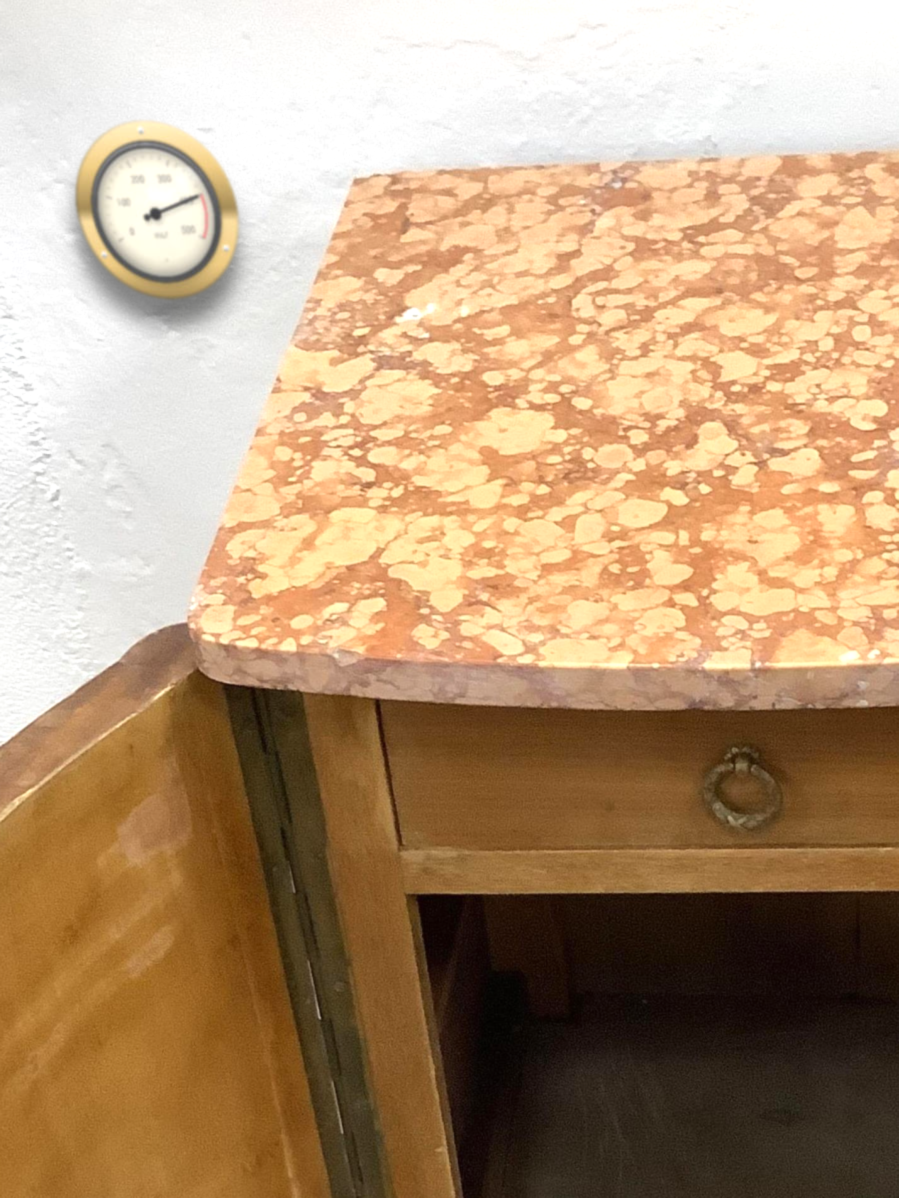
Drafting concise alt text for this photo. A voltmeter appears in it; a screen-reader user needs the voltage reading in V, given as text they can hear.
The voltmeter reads 400 V
